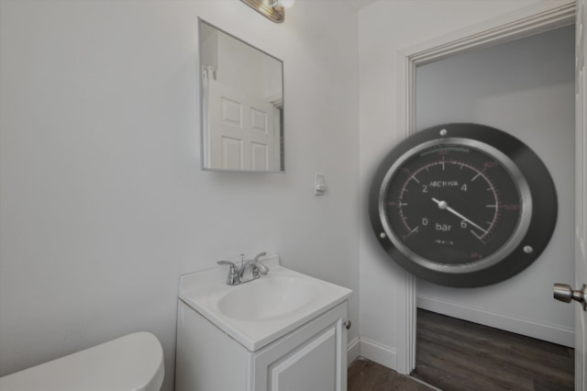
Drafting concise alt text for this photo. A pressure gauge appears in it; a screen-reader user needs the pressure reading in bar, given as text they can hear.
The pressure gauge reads 5.75 bar
